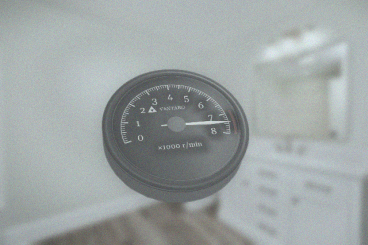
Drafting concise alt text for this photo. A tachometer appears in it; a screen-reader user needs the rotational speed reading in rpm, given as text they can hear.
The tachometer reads 7500 rpm
